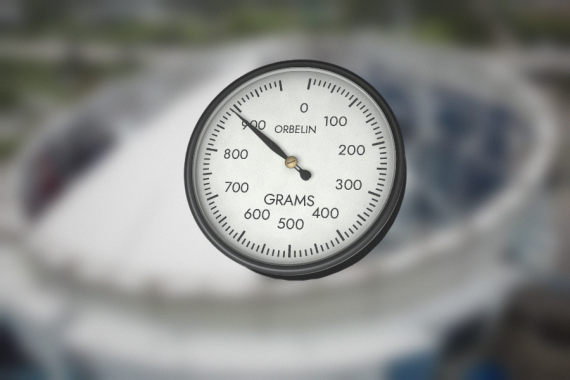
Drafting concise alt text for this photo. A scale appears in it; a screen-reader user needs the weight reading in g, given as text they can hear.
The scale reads 890 g
